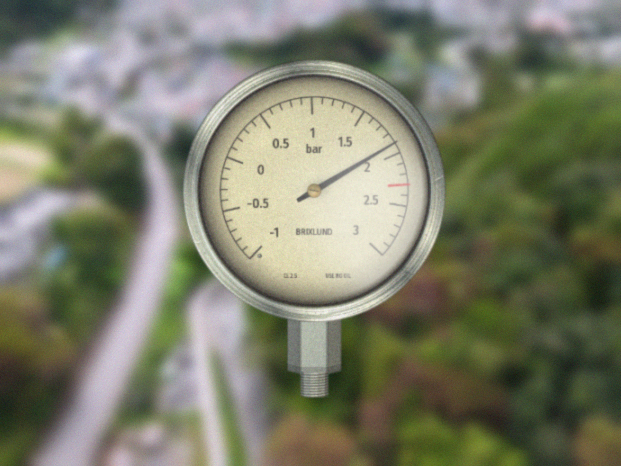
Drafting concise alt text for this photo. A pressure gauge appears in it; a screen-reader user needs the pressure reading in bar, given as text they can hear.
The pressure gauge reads 1.9 bar
